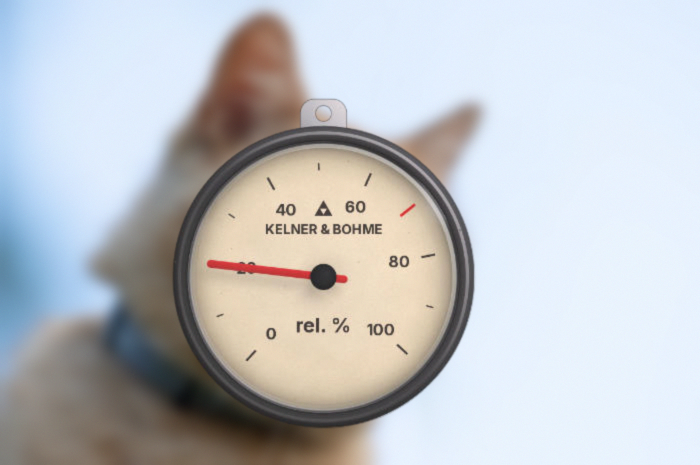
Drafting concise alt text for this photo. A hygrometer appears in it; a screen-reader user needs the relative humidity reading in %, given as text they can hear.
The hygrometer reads 20 %
